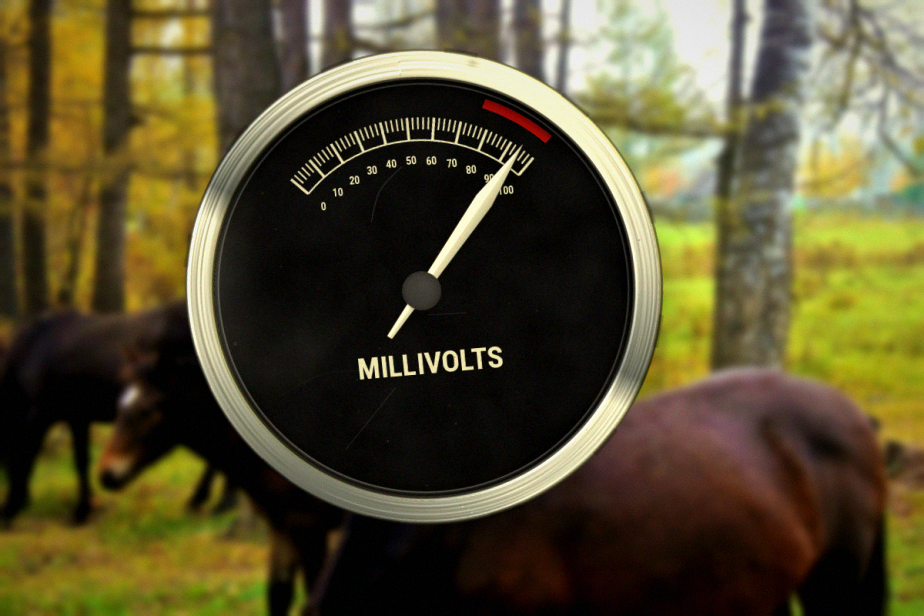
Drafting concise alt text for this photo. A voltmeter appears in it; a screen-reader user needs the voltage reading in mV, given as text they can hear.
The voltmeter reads 94 mV
